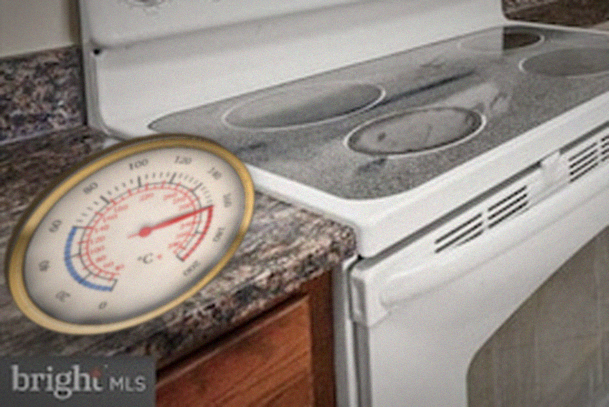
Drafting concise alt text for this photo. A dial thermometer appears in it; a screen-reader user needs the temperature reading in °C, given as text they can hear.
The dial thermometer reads 160 °C
